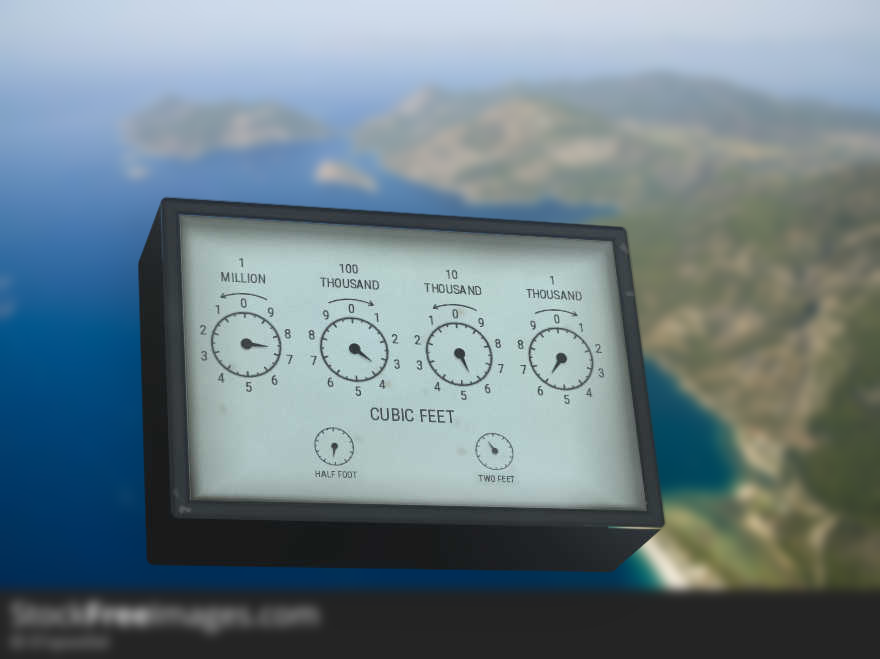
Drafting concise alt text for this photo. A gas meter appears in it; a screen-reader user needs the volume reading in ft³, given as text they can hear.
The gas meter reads 735600 ft³
